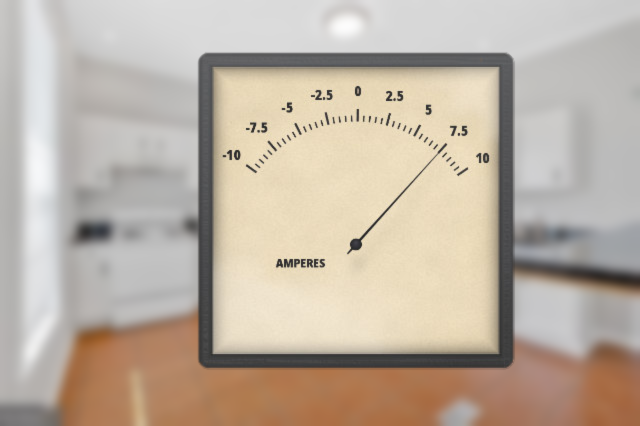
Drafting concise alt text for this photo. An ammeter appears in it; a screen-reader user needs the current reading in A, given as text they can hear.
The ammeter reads 7.5 A
